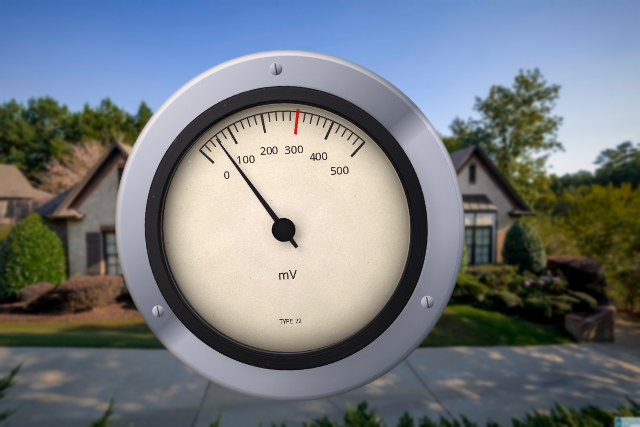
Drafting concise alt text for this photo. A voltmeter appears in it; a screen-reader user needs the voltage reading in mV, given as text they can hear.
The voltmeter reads 60 mV
